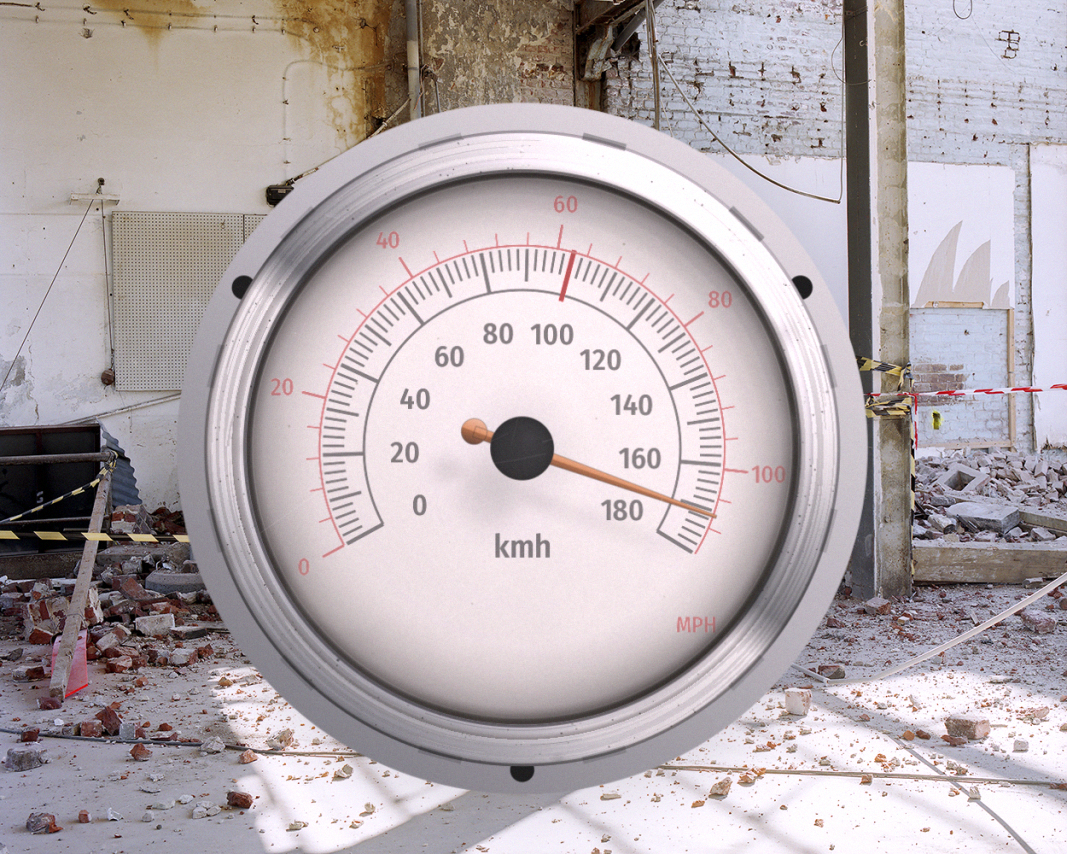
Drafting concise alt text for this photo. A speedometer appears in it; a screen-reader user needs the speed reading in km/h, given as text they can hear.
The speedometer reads 171 km/h
